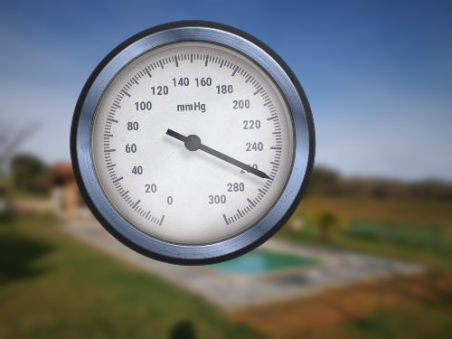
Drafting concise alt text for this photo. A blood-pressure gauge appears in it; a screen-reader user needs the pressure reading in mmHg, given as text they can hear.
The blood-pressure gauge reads 260 mmHg
